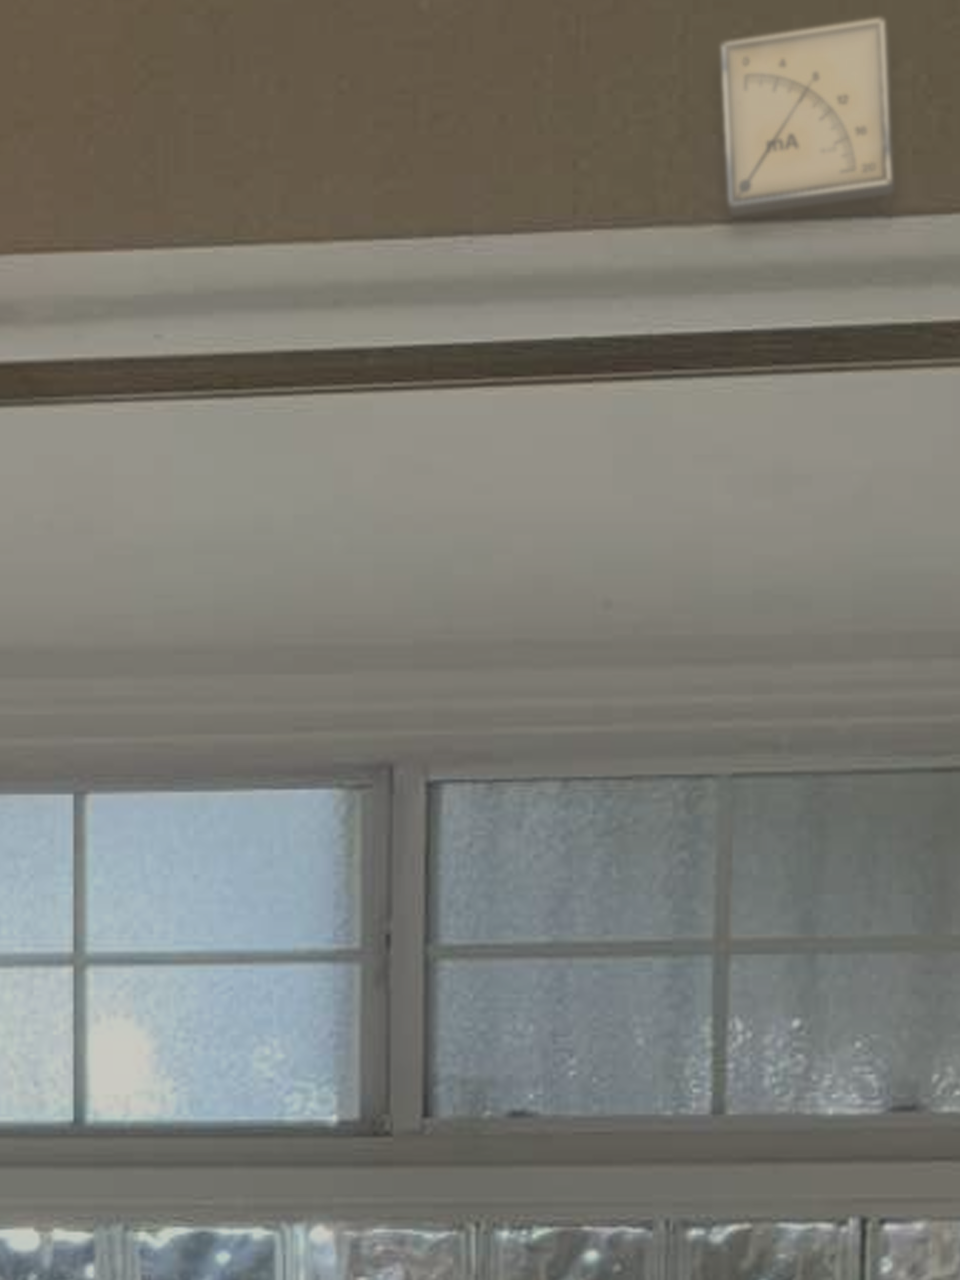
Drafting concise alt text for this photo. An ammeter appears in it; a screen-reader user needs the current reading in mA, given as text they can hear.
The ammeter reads 8 mA
